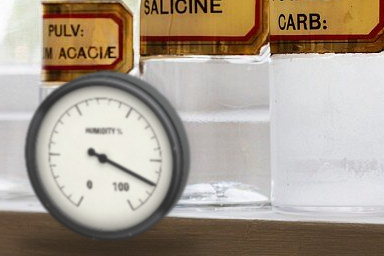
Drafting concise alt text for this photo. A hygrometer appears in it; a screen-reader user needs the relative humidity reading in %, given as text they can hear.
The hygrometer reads 88 %
